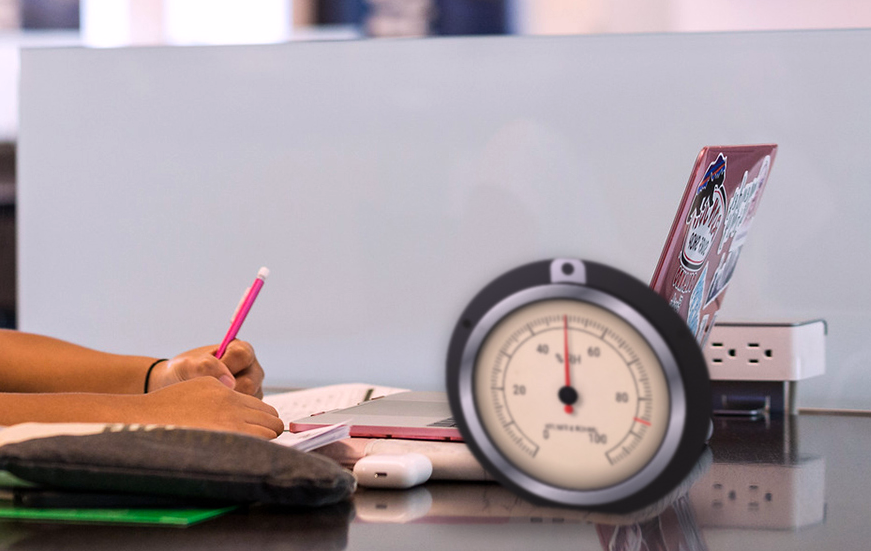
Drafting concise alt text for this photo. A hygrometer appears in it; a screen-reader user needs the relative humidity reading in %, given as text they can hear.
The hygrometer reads 50 %
